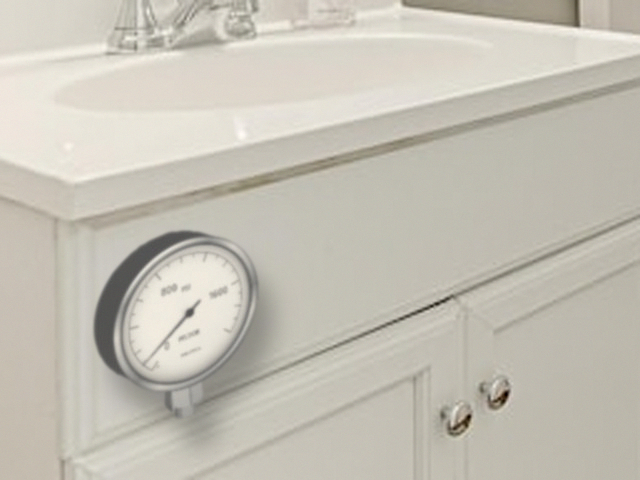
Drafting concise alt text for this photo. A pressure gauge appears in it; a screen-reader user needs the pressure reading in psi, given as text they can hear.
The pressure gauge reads 100 psi
